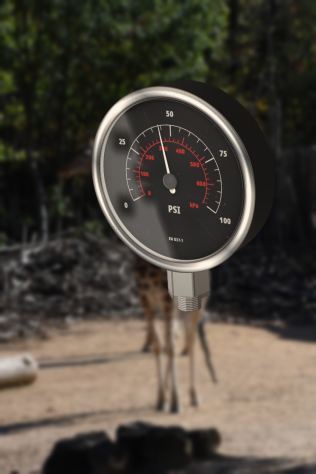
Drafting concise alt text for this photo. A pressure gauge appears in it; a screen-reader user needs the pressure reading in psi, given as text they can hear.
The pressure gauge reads 45 psi
